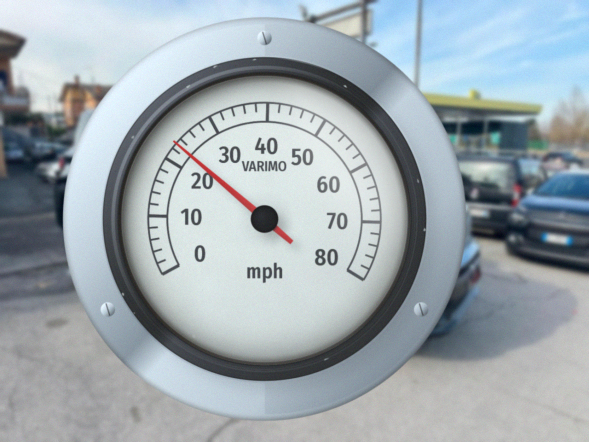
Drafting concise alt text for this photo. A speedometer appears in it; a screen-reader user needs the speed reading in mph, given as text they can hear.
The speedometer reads 23 mph
